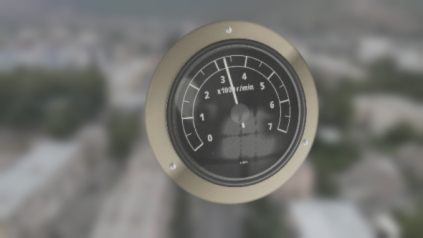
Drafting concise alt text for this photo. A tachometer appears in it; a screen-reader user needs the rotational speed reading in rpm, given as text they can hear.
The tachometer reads 3250 rpm
